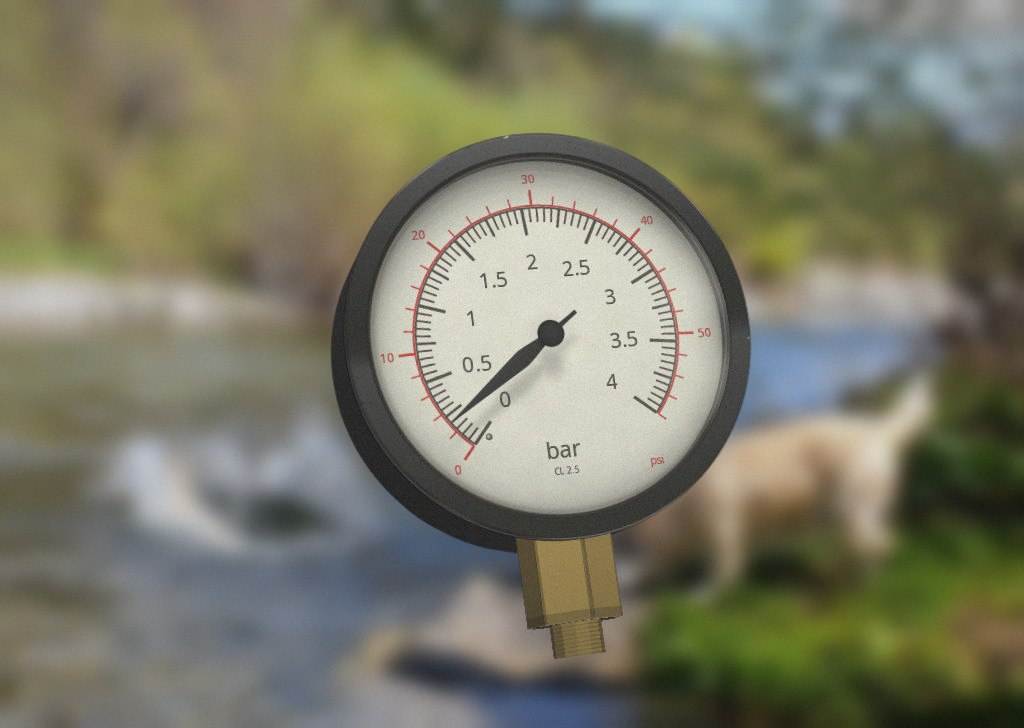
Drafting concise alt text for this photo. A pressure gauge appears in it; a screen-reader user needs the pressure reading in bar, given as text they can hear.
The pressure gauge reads 0.2 bar
